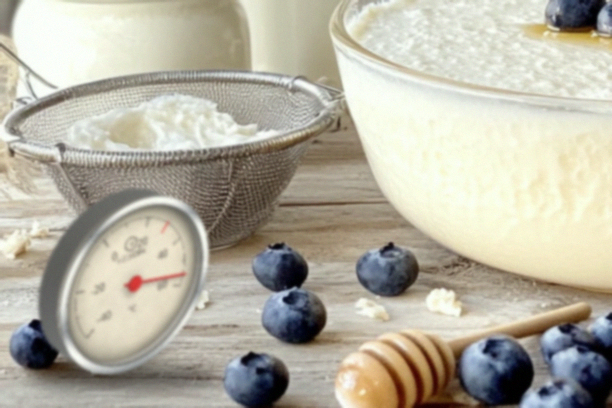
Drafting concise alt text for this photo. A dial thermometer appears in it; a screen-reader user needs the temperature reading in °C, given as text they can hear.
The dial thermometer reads 55 °C
